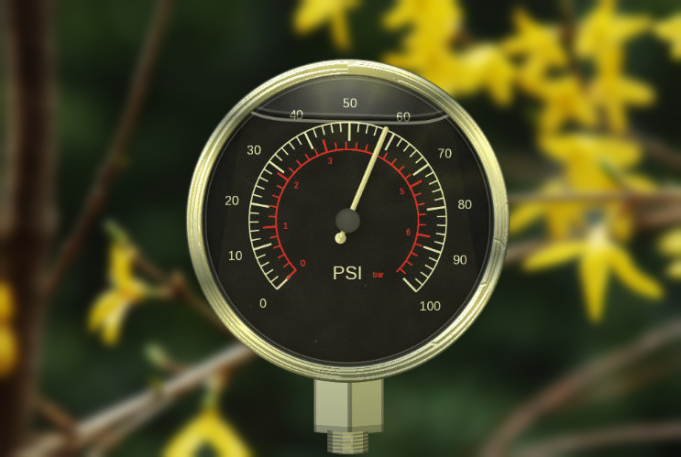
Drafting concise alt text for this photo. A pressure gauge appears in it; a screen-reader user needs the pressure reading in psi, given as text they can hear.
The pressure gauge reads 58 psi
